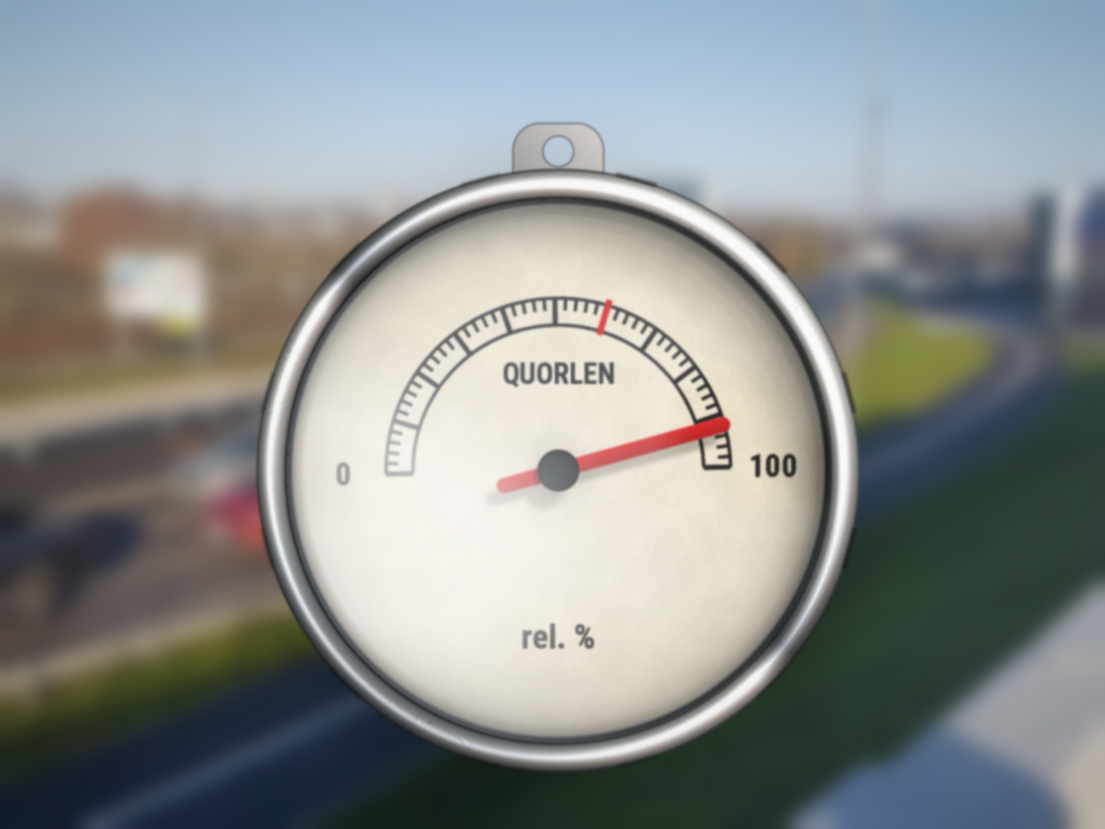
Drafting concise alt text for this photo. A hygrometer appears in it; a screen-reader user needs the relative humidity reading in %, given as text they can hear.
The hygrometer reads 92 %
